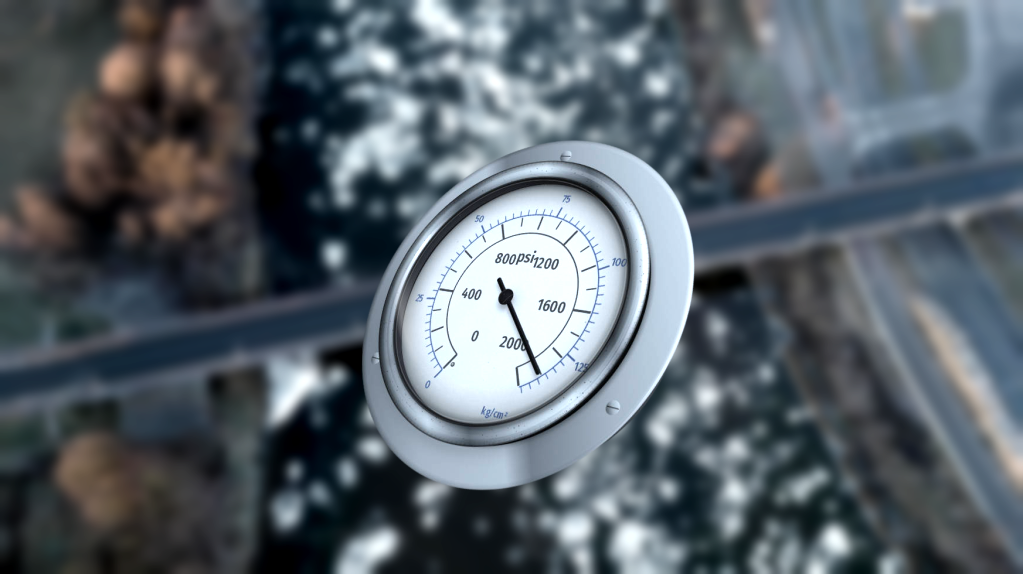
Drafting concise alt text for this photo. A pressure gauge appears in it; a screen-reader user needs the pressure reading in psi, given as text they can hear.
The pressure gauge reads 1900 psi
